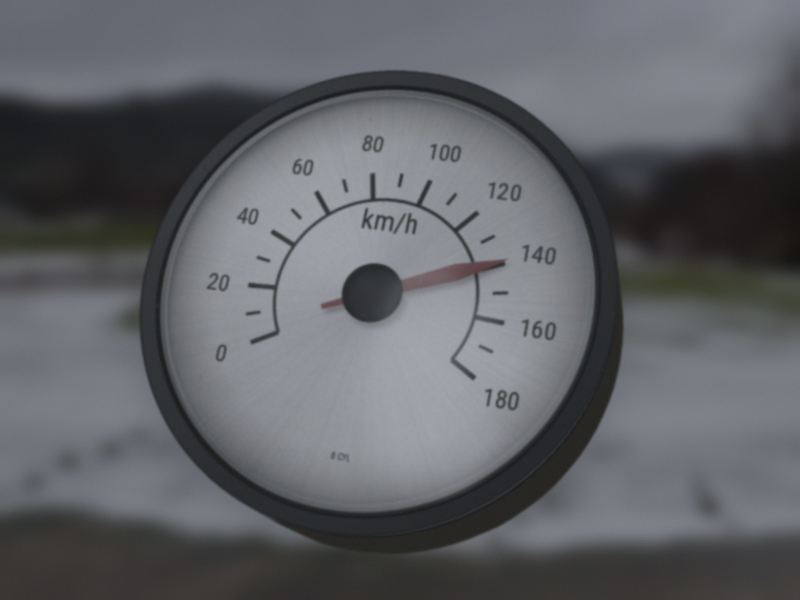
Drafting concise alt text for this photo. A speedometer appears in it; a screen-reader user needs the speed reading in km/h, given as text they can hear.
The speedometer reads 140 km/h
